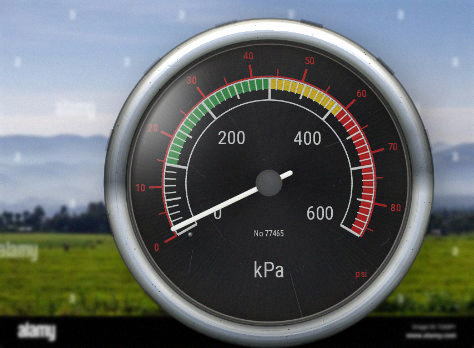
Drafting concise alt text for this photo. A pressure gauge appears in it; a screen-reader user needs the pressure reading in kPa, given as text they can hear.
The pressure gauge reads 10 kPa
